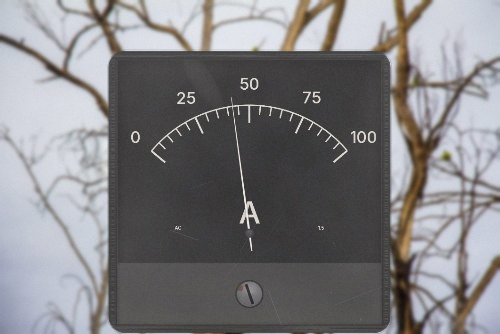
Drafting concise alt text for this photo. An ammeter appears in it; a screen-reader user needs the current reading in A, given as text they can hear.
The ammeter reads 42.5 A
